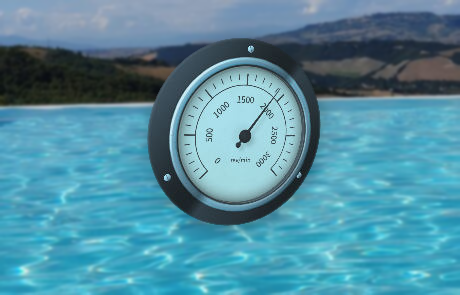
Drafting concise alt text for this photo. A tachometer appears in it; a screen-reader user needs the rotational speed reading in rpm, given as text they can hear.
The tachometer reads 1900 rpm
